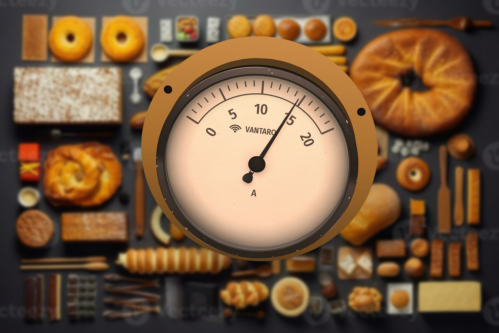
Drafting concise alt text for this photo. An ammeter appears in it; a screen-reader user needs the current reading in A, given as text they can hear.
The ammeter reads 14.5 A
